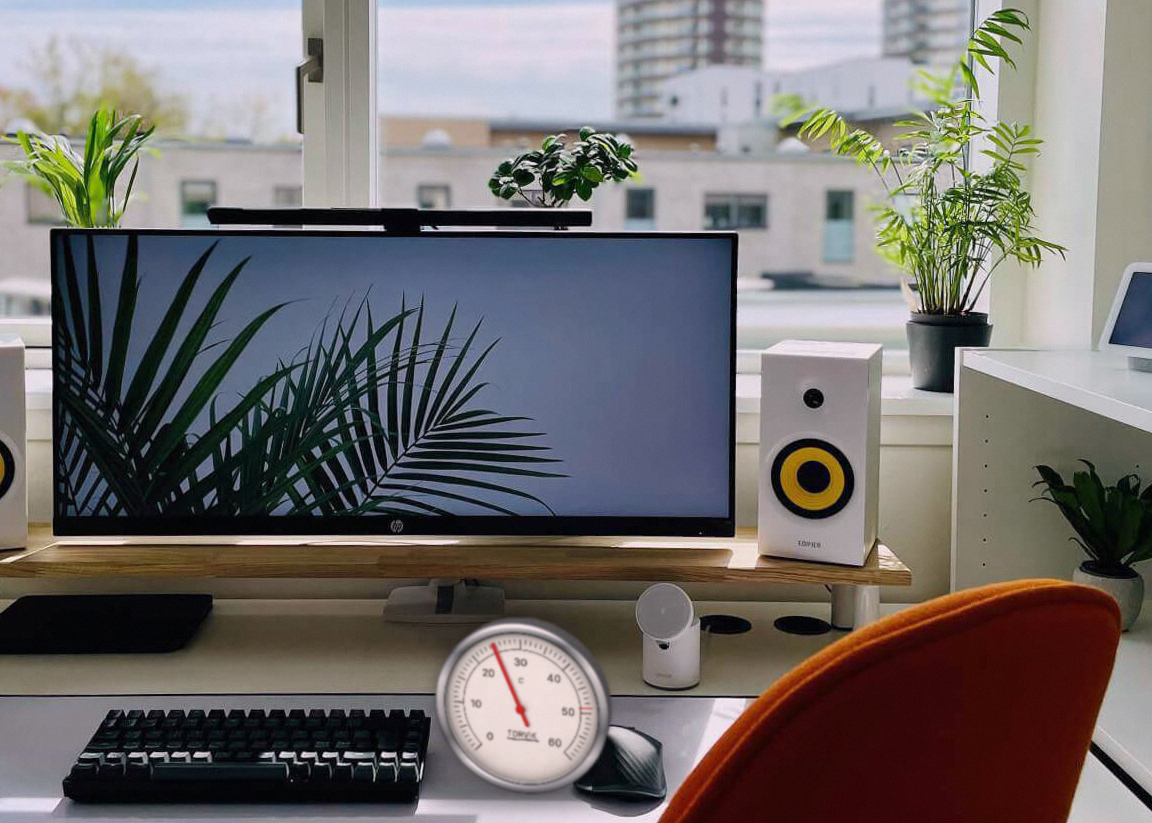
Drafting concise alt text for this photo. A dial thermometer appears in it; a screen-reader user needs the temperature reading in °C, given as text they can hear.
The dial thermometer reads 25 °C
